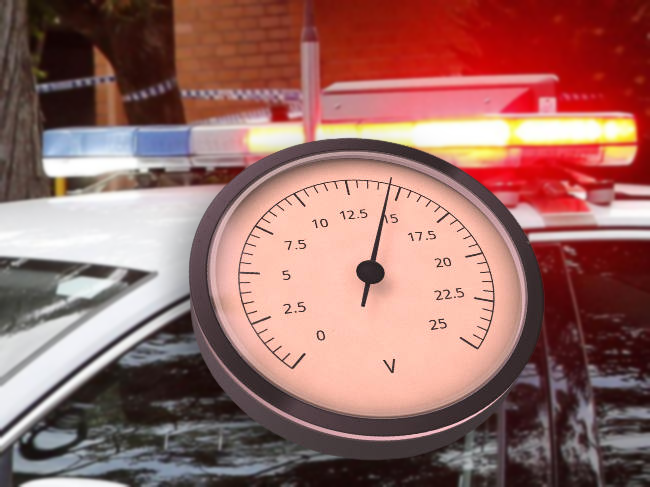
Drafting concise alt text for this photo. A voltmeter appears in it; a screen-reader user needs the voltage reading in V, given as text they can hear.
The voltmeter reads 14.5 V
